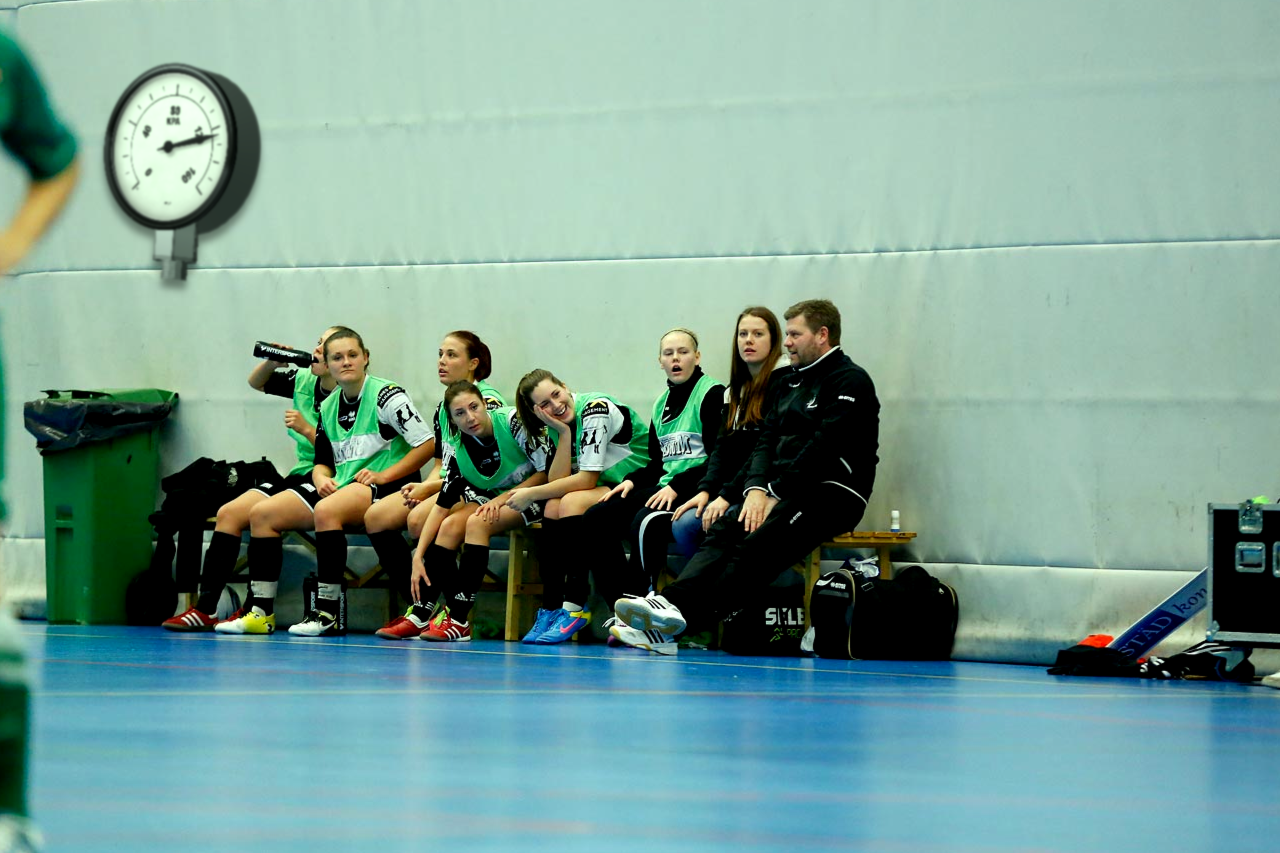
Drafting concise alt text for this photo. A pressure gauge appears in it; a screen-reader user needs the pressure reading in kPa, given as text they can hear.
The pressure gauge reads 125 kPa
